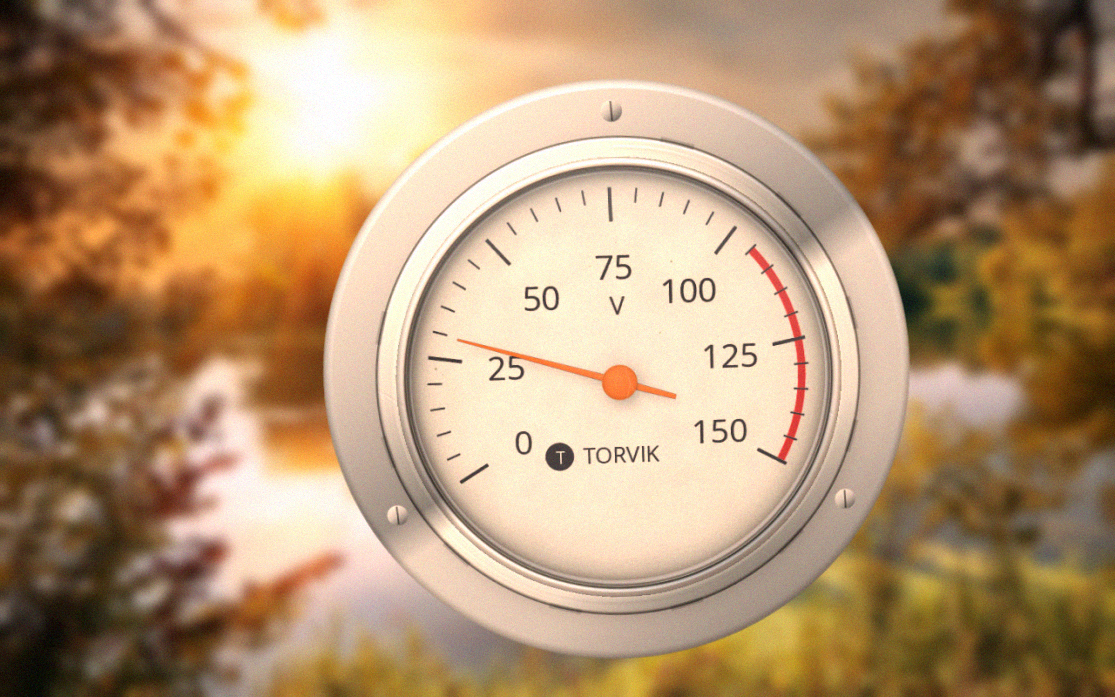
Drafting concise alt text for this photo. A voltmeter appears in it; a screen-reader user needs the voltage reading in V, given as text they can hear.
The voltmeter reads 30 V
